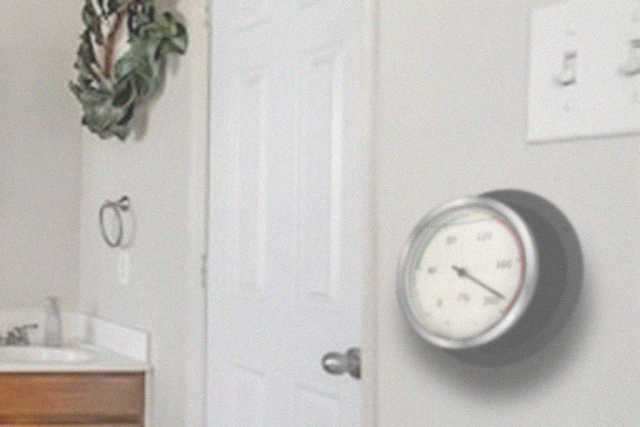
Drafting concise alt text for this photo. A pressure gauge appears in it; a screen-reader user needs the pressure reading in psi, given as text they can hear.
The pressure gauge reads 190 psi
